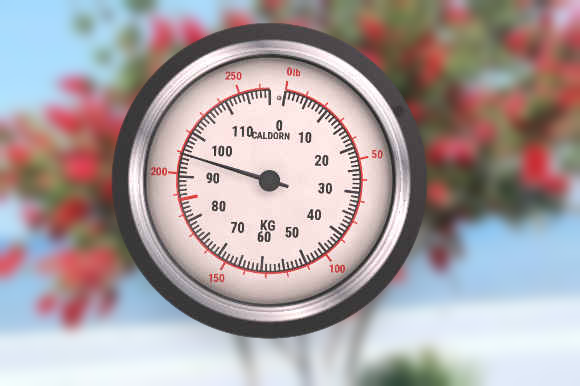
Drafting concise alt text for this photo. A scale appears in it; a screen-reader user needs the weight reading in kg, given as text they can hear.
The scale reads 95 kg
